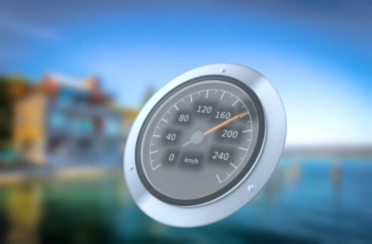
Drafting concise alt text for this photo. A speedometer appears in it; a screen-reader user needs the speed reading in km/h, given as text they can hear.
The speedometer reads 180 km/h
